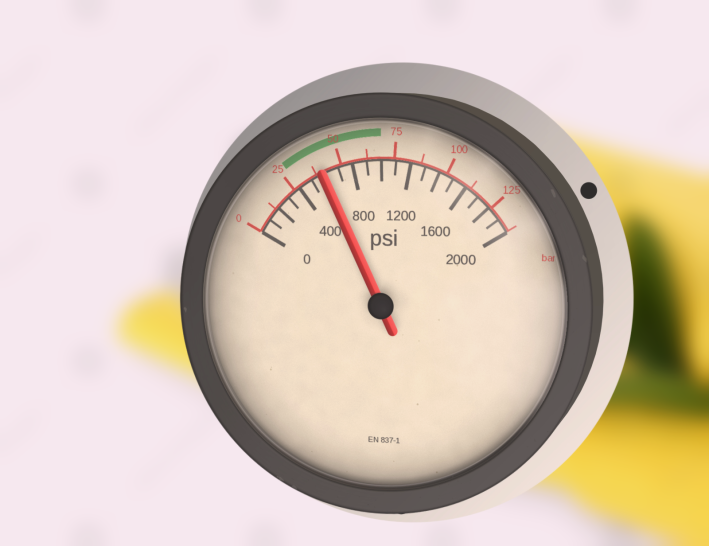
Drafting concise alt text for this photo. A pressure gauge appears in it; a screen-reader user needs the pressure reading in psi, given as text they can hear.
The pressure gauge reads 600 psi
